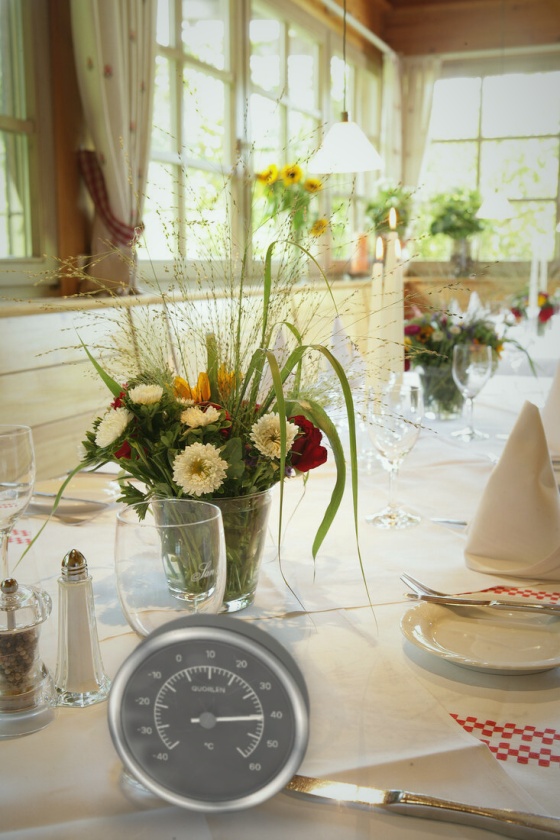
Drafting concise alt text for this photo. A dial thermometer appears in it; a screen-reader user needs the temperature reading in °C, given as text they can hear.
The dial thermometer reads 40 °C
